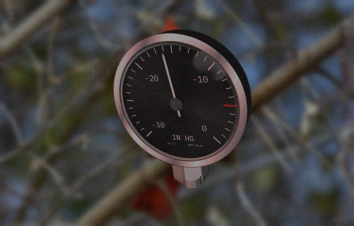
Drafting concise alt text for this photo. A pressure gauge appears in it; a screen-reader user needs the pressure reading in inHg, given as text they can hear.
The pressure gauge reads -16 inHg
